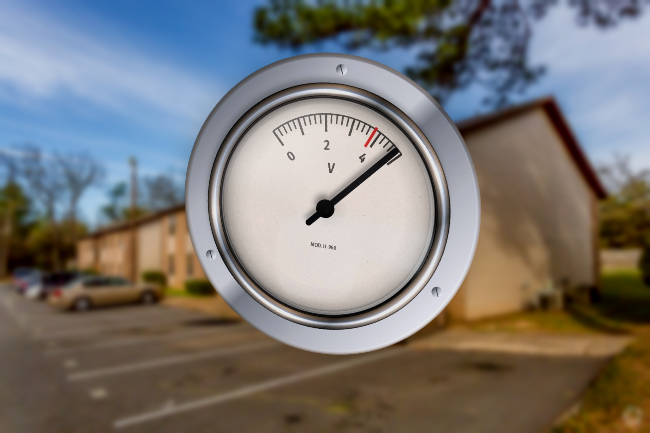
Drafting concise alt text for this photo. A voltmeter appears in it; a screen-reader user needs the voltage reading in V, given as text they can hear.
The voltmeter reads 4.8 V
